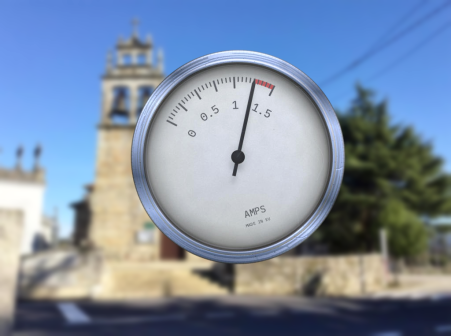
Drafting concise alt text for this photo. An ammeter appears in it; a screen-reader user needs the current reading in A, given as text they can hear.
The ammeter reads 1.25 A
